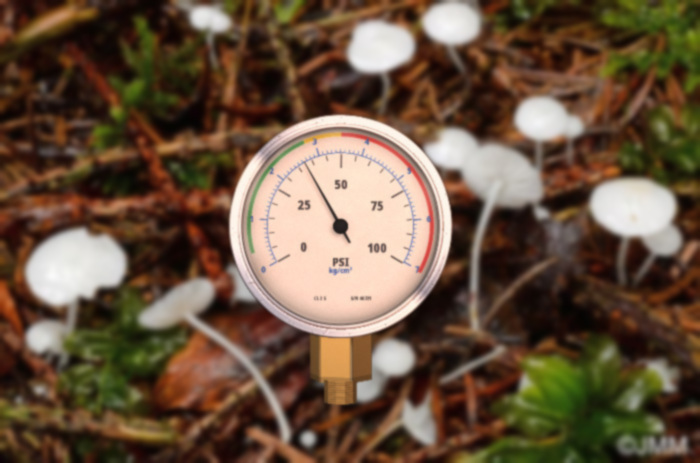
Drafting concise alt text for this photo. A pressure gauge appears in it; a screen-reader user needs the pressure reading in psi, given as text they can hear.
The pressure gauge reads 37.5 psi
